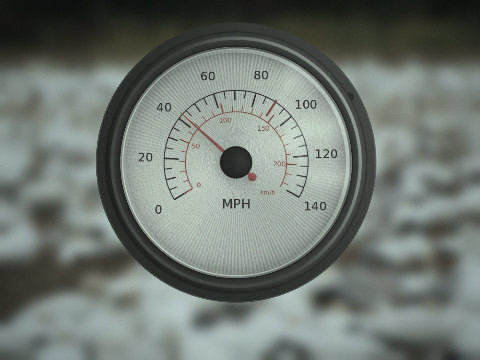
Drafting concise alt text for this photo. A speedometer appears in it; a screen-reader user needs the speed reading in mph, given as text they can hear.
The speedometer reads 42.5 mph
